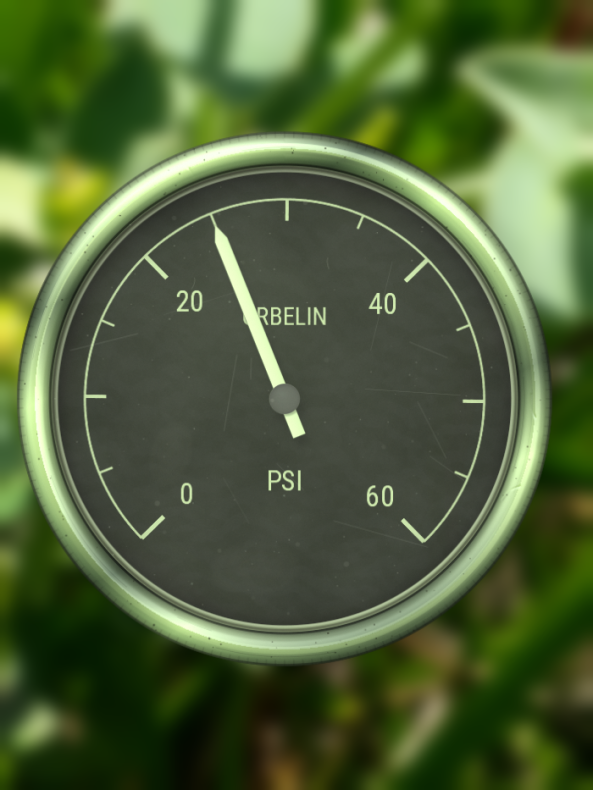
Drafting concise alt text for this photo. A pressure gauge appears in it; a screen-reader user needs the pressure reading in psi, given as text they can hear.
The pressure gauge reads 25 psi
